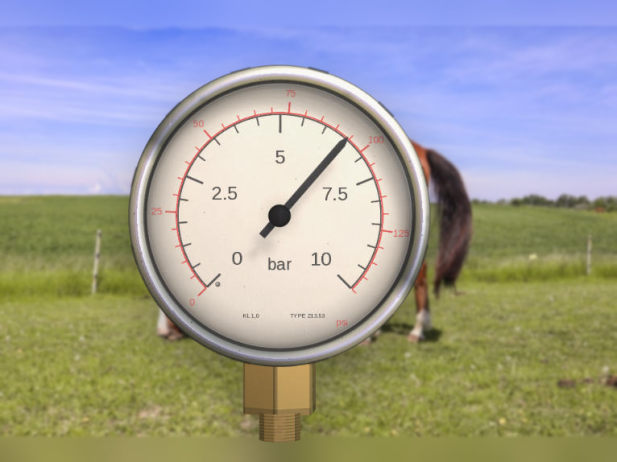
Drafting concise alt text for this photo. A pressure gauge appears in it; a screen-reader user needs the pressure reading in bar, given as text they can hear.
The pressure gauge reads 6.5 bar
